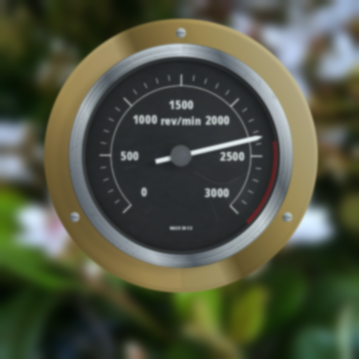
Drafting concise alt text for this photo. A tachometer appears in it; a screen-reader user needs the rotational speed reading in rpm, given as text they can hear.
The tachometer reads 2350 rpm
